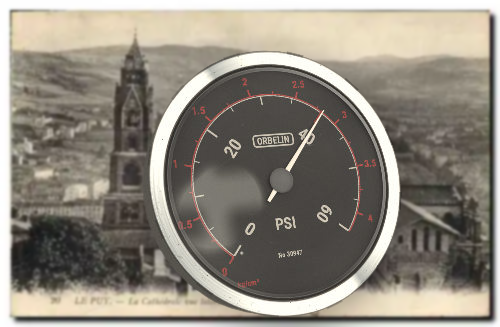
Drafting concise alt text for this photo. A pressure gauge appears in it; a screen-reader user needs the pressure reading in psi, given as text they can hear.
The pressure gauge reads 40 psi
